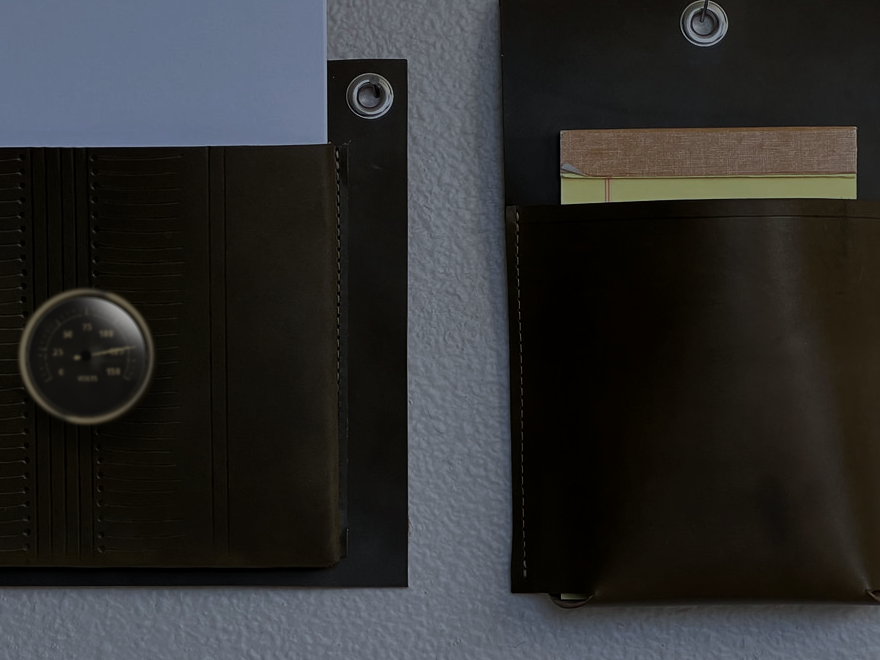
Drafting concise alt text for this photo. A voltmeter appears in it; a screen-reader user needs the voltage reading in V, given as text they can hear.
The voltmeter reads 125 V
